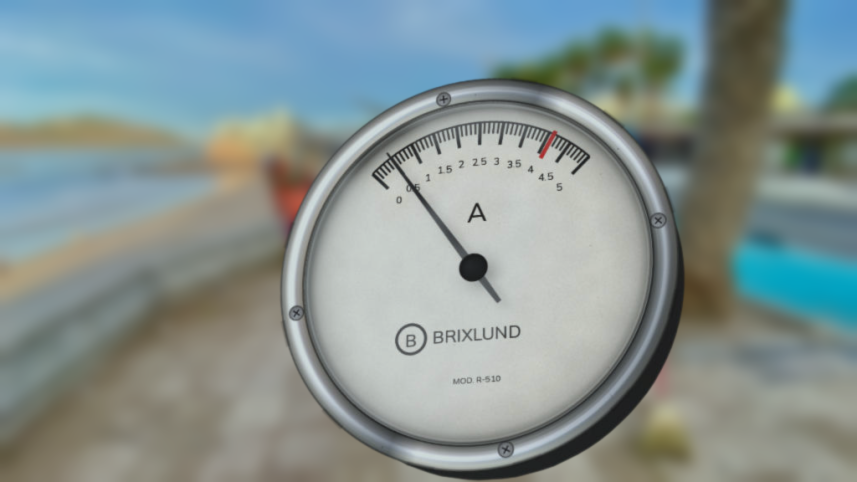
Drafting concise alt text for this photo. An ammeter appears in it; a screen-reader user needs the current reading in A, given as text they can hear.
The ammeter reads 0.5 A
